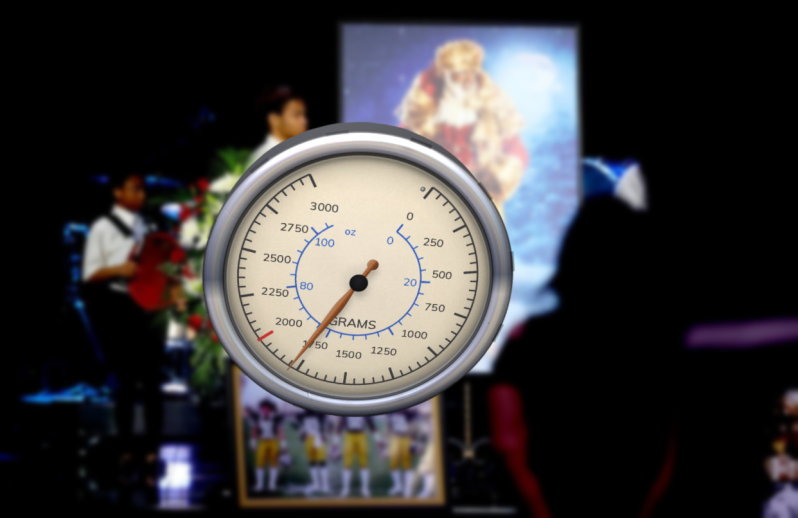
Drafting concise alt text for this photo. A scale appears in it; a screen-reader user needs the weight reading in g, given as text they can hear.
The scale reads 1800 g
